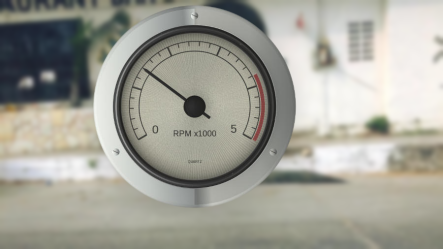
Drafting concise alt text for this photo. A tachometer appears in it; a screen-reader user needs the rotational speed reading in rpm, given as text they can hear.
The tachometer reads 1400 rpm
